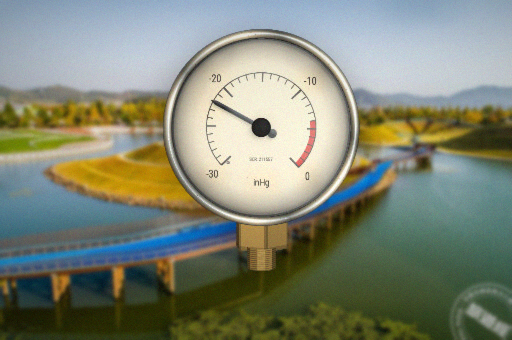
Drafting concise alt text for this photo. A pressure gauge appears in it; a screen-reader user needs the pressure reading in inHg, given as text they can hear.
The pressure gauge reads -22 inHg
